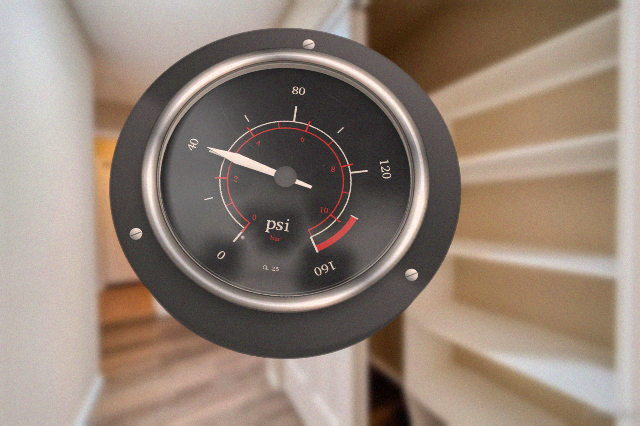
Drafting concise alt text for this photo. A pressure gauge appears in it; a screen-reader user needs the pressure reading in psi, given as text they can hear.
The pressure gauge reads 40 psi
